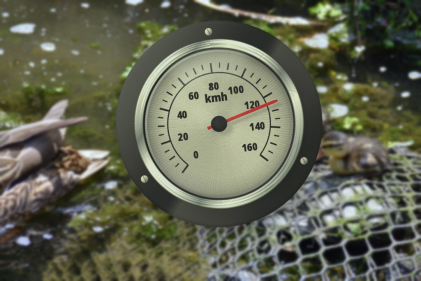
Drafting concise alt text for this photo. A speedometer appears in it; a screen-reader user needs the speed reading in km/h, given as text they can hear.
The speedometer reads 125 km/h
